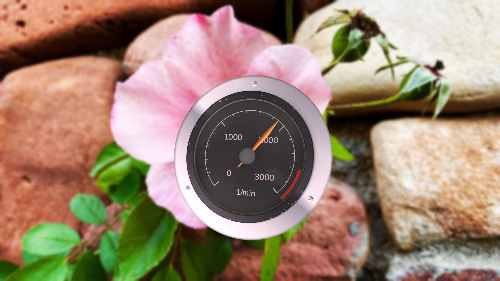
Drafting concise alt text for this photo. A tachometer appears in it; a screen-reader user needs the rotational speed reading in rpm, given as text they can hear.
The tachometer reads 1900 rpm
